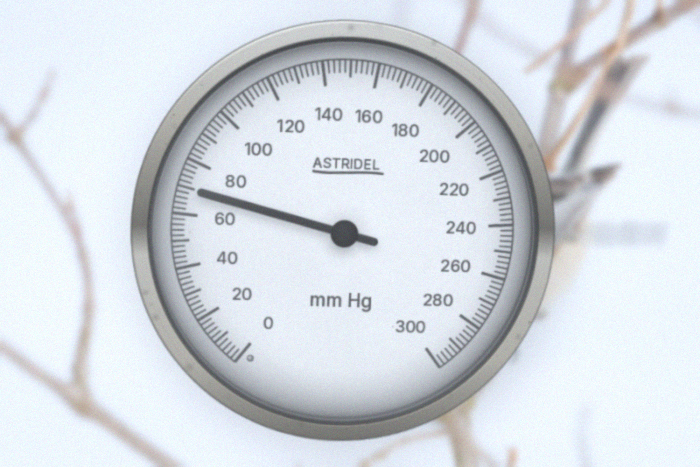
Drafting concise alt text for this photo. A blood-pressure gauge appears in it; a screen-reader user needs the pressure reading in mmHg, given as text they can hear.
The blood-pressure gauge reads 70 mmHg
